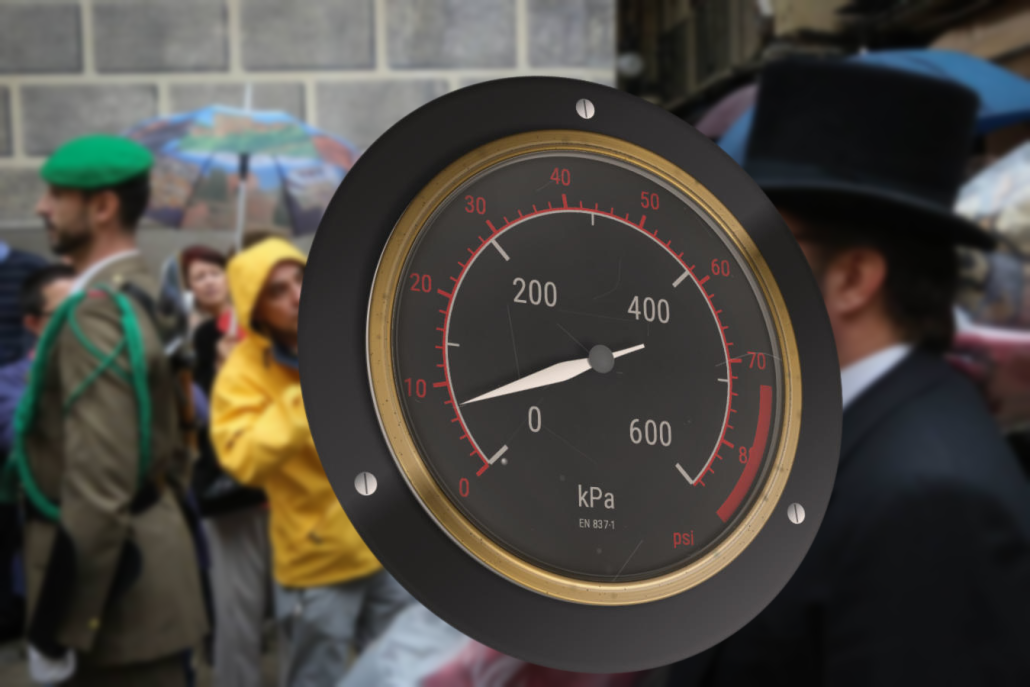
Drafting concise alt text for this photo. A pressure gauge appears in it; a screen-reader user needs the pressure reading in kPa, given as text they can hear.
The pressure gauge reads 50 kPa
